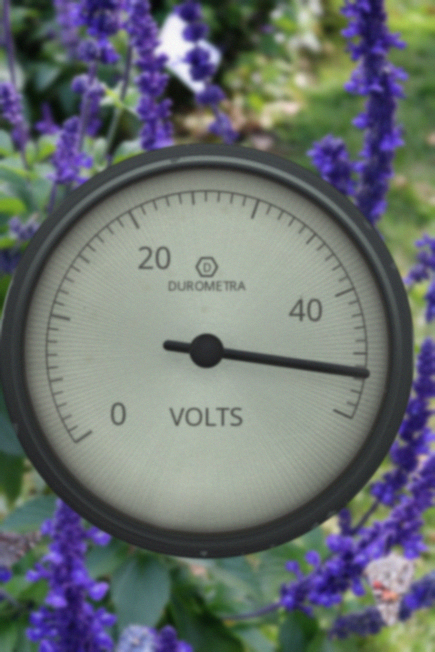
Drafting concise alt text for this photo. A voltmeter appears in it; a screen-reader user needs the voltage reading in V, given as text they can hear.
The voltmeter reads 46.5 V
